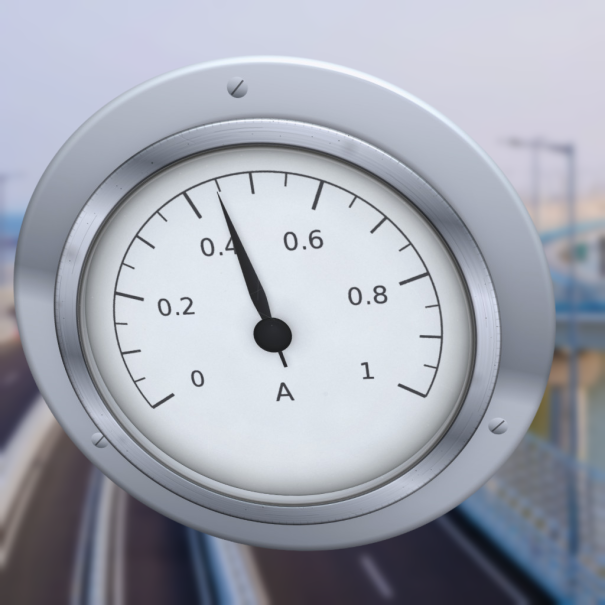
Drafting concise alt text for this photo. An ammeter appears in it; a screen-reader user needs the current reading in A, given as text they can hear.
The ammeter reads 0.45 A
